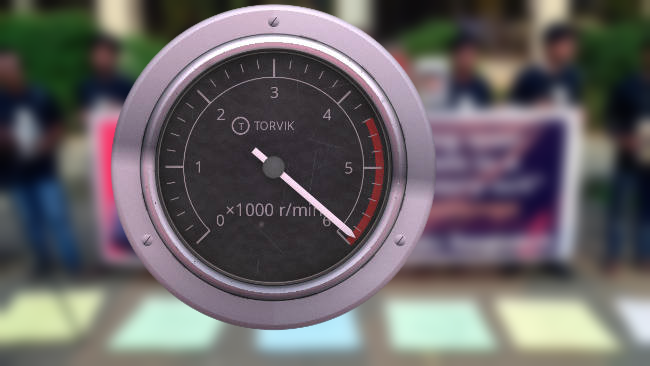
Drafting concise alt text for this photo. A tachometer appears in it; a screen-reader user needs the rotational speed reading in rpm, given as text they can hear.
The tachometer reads 5900 rpm
